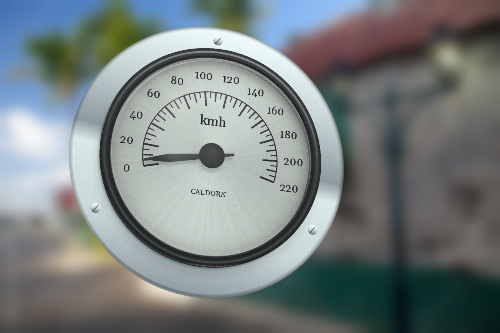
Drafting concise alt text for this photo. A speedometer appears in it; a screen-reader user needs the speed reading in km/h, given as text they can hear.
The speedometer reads 5 km/h
